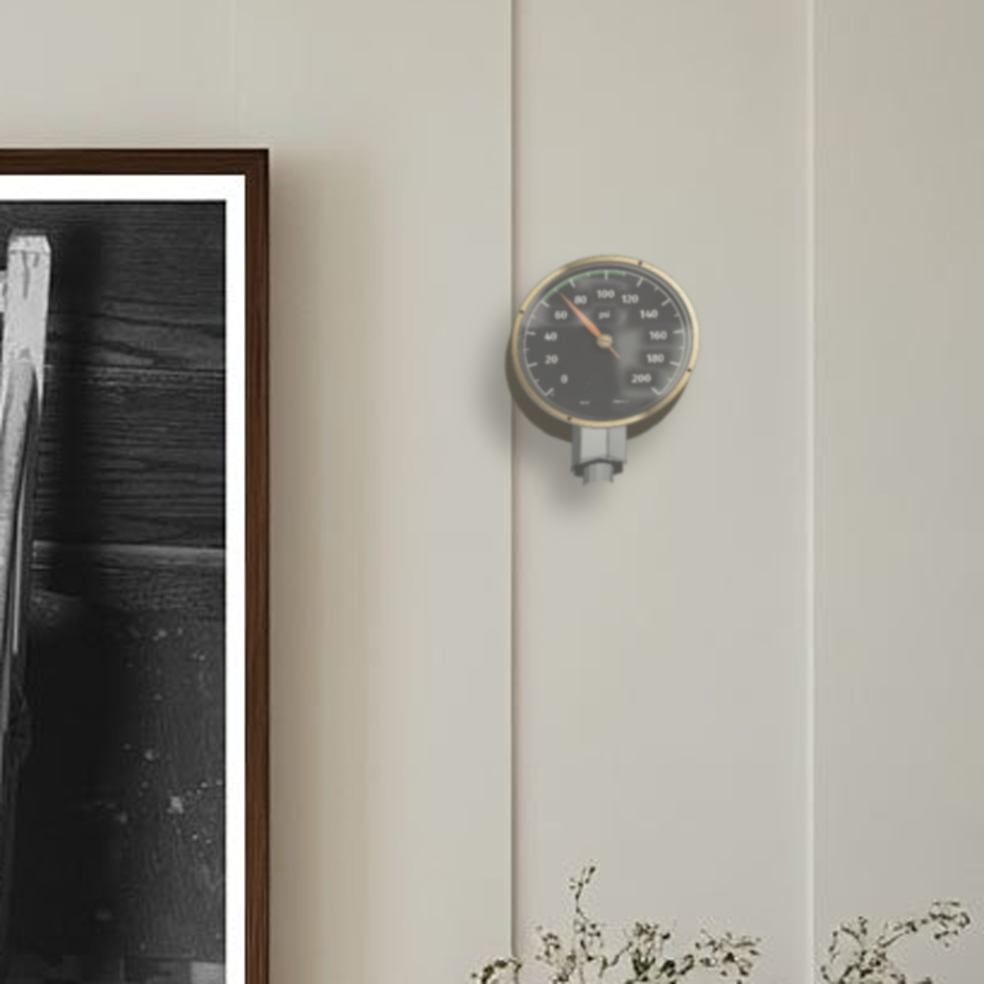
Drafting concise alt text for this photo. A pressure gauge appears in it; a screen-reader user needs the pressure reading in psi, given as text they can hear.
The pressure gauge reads 70 psi
